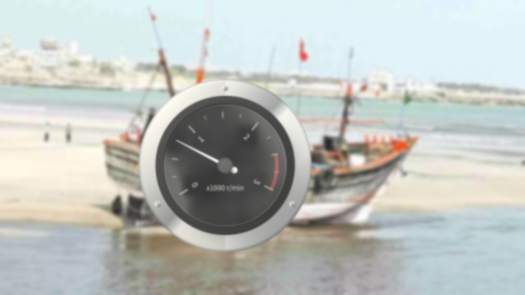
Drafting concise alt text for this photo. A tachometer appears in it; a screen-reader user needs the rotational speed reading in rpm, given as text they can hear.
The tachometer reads 750 rpm
